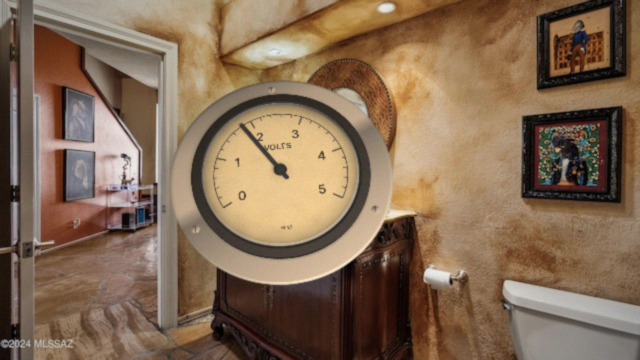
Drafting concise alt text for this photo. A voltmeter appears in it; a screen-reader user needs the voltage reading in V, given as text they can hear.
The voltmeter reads 1.8 V
